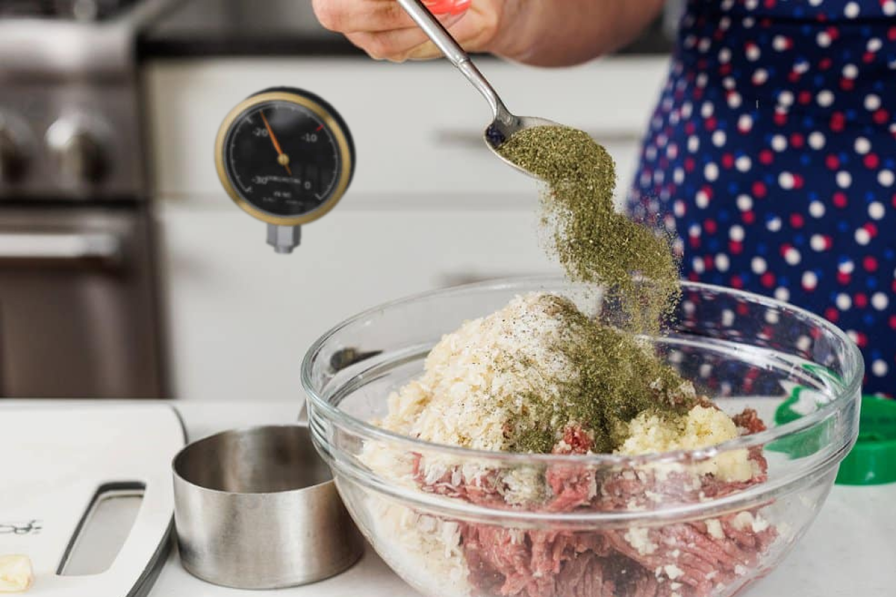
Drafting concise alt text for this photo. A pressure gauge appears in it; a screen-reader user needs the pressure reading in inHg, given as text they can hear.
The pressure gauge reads -18 inHg
